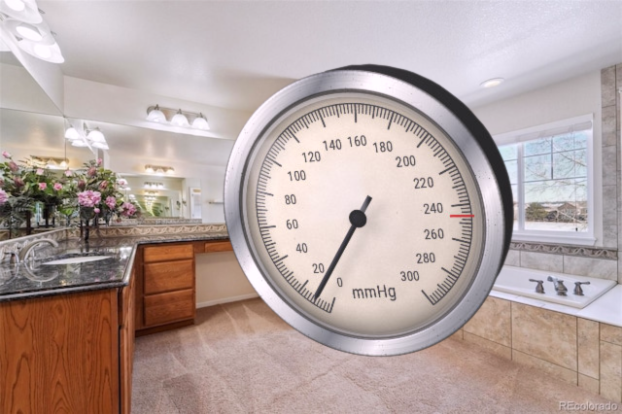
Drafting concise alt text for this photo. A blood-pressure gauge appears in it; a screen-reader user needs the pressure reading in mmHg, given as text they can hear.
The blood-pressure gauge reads 10 mmHg
